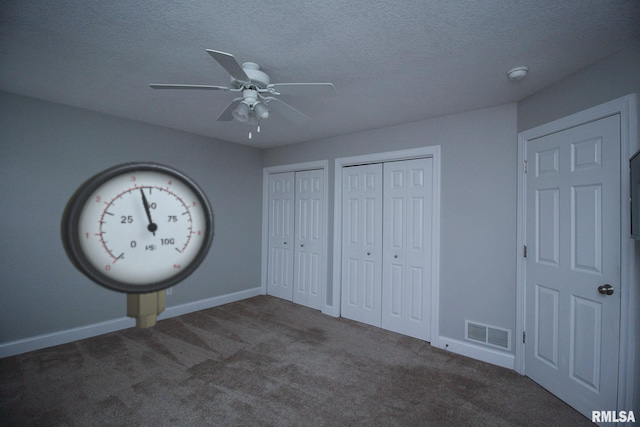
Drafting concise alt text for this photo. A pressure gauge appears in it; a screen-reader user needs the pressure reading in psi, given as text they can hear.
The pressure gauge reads 45 psi
